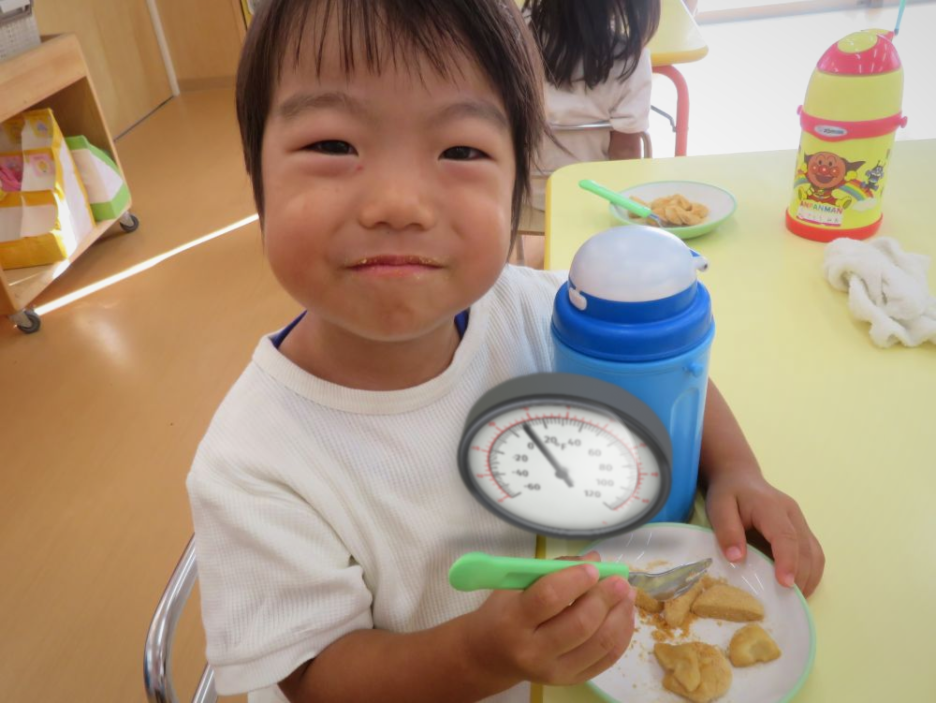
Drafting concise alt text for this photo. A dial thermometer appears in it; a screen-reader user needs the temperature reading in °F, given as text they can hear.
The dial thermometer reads 10 °F
